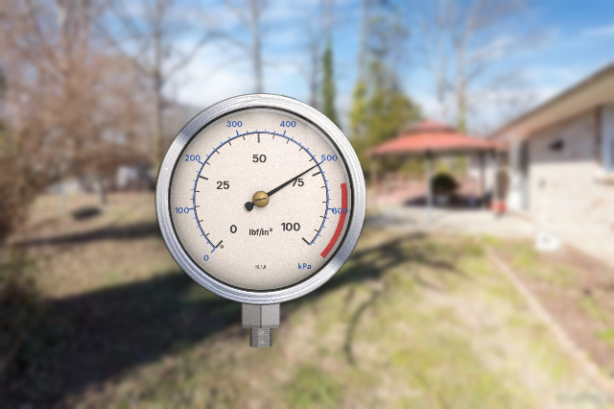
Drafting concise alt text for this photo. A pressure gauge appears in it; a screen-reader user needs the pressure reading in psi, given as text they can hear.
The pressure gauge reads 72.5 psi
